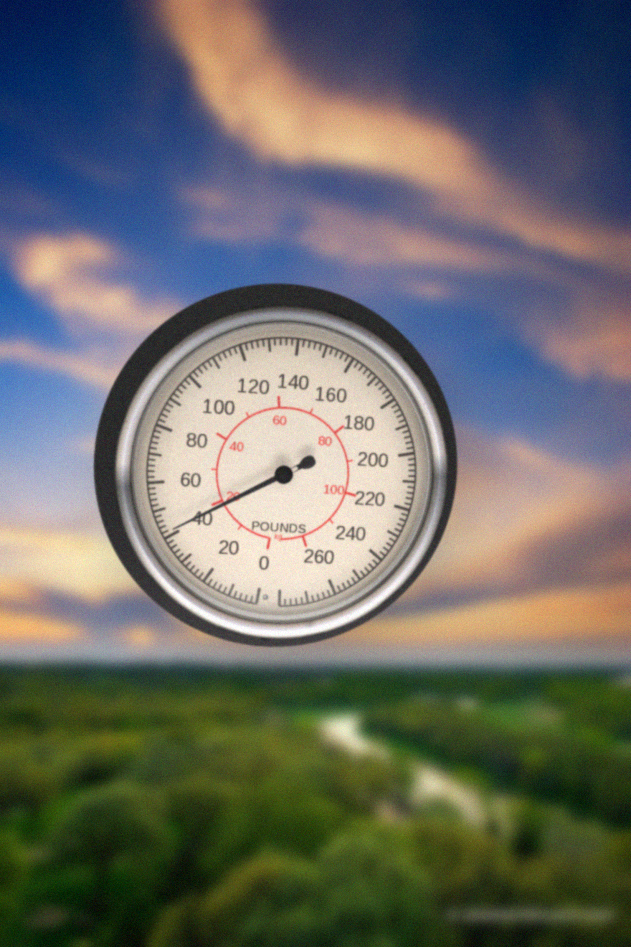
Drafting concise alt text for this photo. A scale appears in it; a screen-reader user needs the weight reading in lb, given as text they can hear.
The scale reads 42 lb
